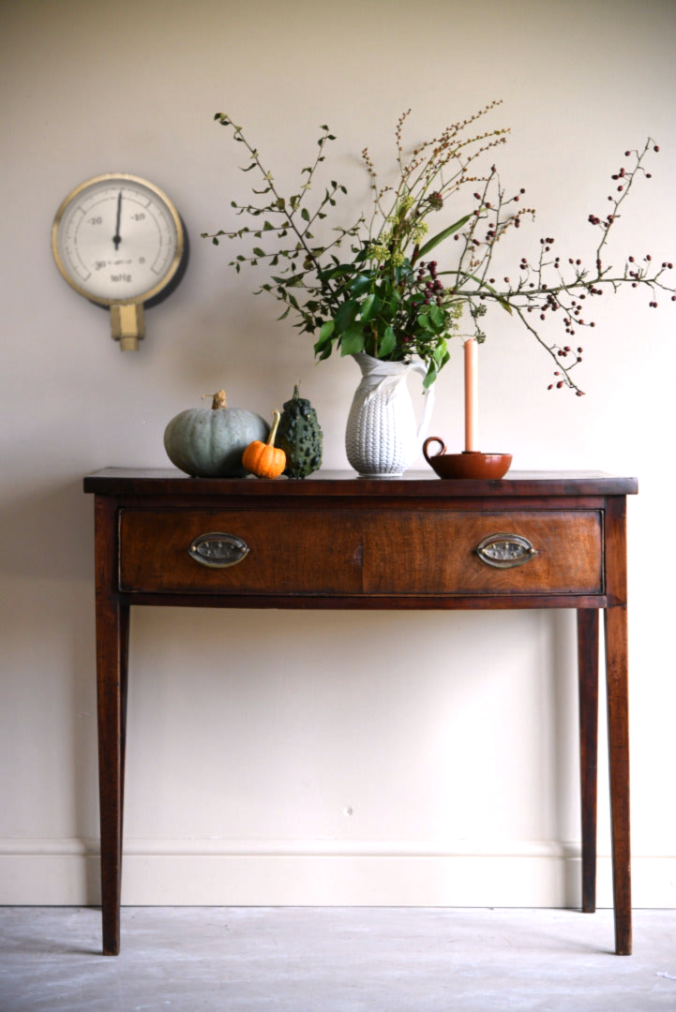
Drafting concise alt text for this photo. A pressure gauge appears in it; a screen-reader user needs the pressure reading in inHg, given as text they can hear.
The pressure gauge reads -14 inHg
